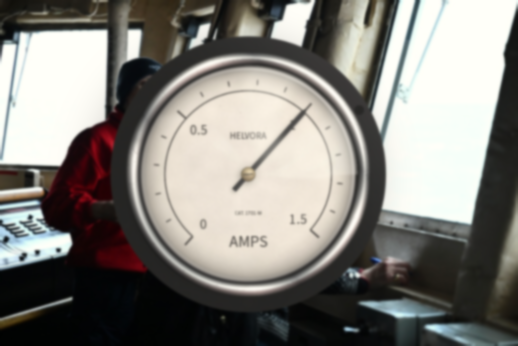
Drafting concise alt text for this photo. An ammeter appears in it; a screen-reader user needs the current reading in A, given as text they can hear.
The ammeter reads 1 A
